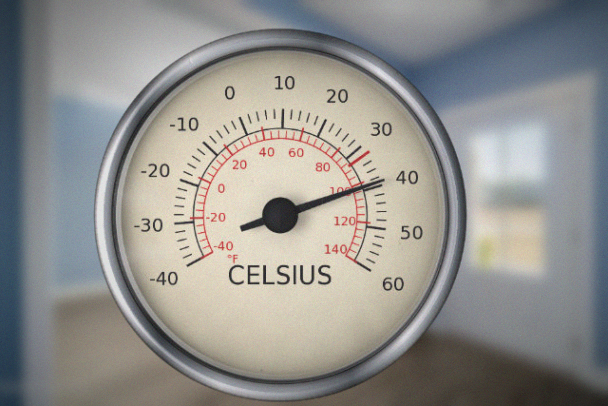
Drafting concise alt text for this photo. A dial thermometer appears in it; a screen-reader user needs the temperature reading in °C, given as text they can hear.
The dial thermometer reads 39 °C
